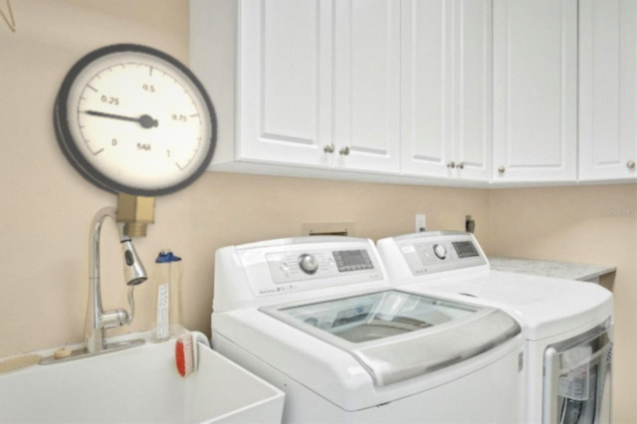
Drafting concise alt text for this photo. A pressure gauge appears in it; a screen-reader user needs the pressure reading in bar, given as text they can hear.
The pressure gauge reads 0.15 bar
